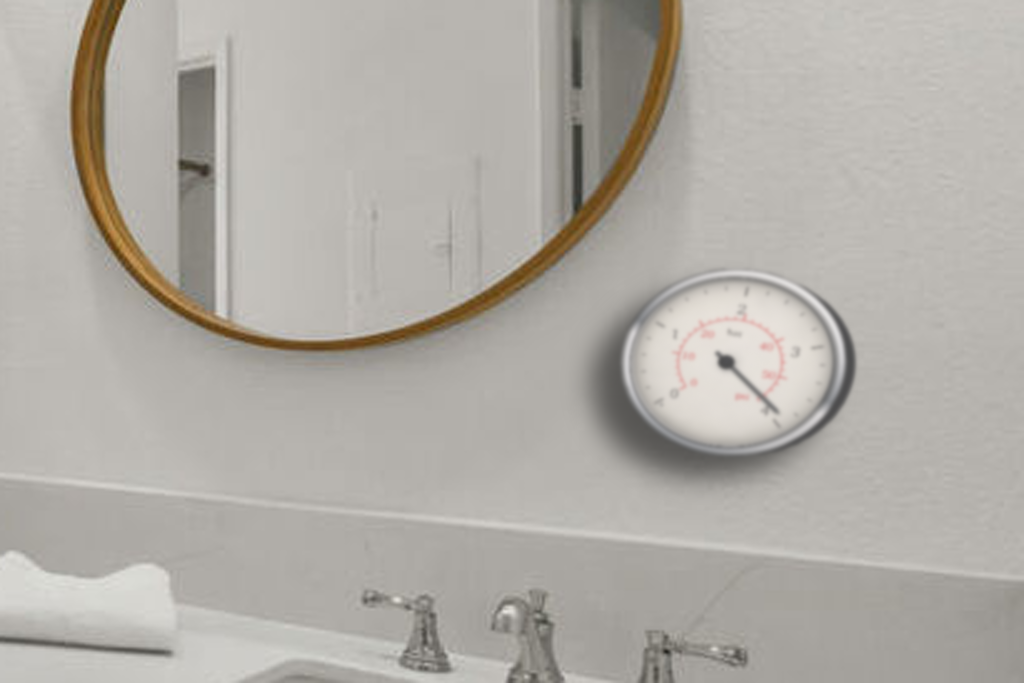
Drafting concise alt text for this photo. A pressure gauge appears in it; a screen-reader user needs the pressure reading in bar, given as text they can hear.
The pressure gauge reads 3.9 bar
